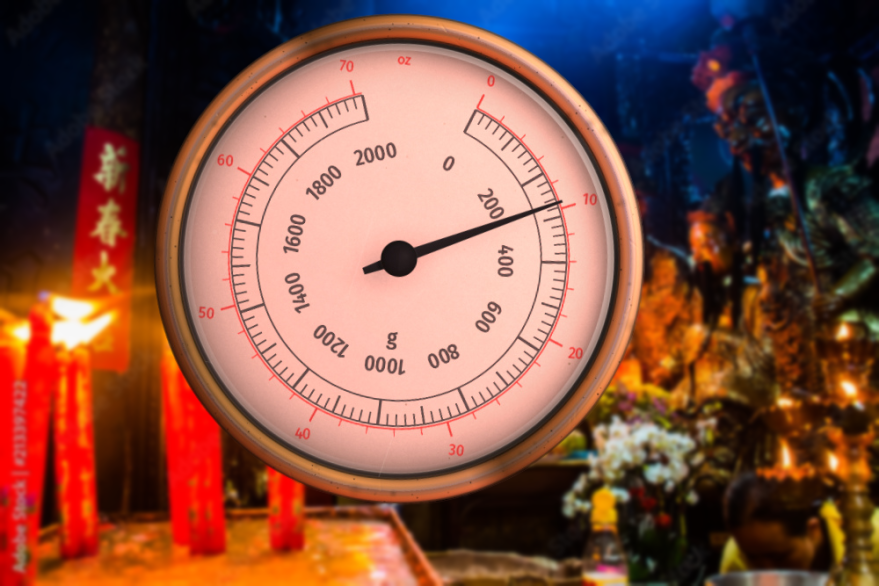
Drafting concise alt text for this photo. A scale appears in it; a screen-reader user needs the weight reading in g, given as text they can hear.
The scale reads 270 g
